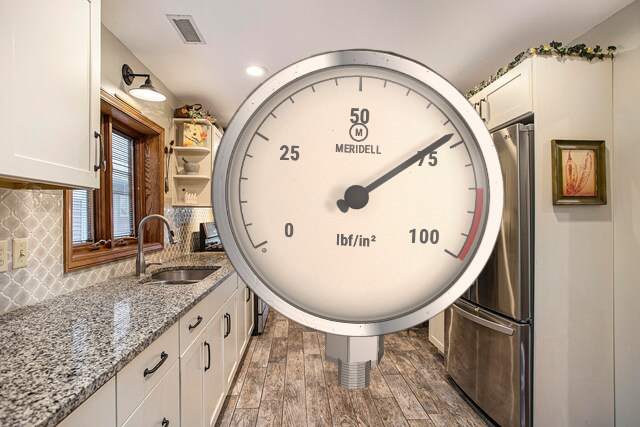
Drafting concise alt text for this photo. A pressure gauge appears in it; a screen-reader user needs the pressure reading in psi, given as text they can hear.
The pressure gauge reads 72.5 psi
